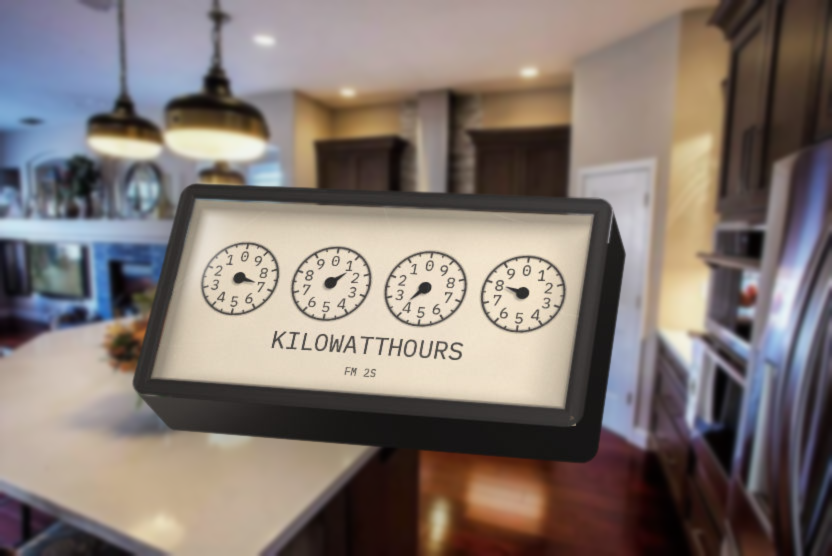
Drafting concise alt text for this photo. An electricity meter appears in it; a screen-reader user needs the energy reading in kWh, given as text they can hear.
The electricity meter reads 7138 kWh
